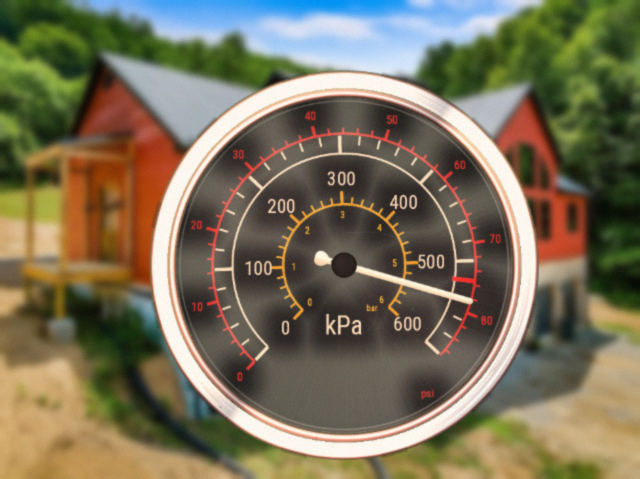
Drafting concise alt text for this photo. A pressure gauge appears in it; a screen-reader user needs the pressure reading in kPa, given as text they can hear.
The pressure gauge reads 540 kPa
